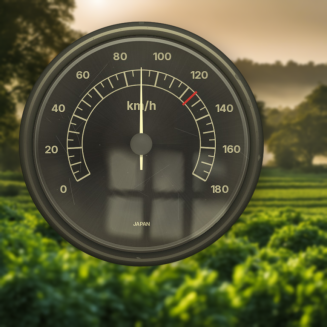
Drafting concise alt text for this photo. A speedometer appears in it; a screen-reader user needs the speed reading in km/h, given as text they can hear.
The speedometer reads 90 km/h
